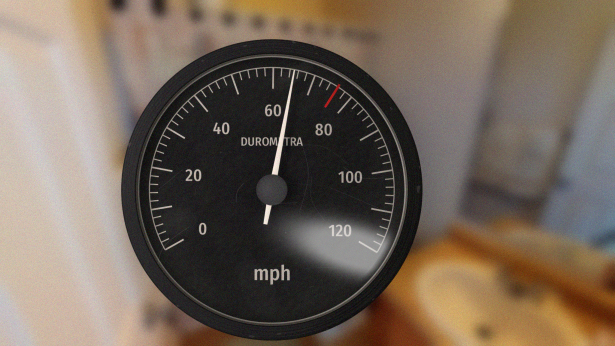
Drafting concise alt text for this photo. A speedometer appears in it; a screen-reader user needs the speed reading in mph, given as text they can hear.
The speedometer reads 65 mph
